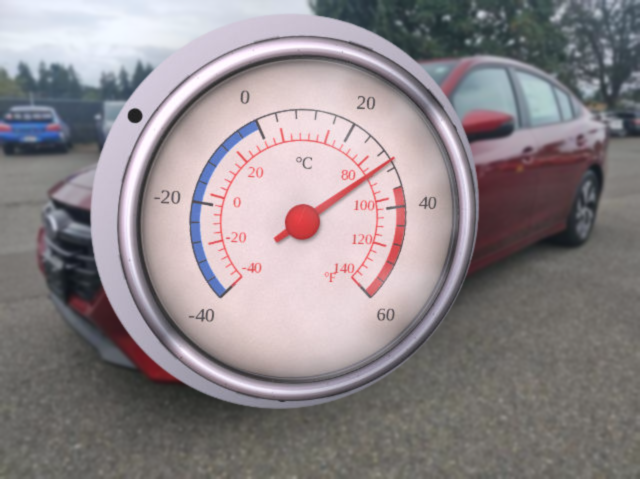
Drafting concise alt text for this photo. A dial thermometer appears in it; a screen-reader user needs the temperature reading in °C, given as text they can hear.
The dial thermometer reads 30 °C
